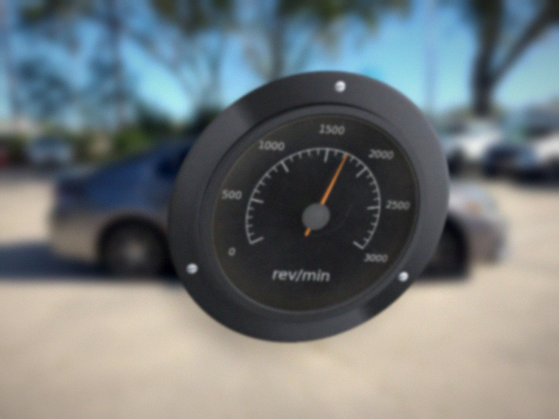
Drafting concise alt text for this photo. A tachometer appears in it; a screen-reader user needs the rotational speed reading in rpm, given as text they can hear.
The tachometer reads 1700 rpm
